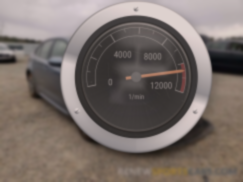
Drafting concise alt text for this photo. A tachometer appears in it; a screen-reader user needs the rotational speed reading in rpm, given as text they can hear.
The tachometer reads 10500 rpm
